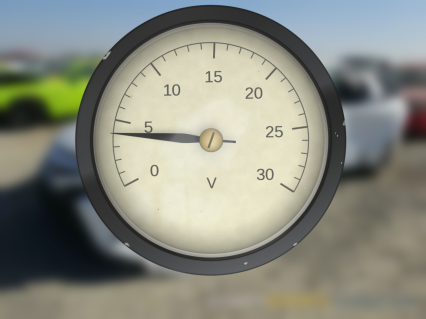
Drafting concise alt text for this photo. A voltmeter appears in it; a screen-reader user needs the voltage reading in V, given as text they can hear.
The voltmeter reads 4 V
